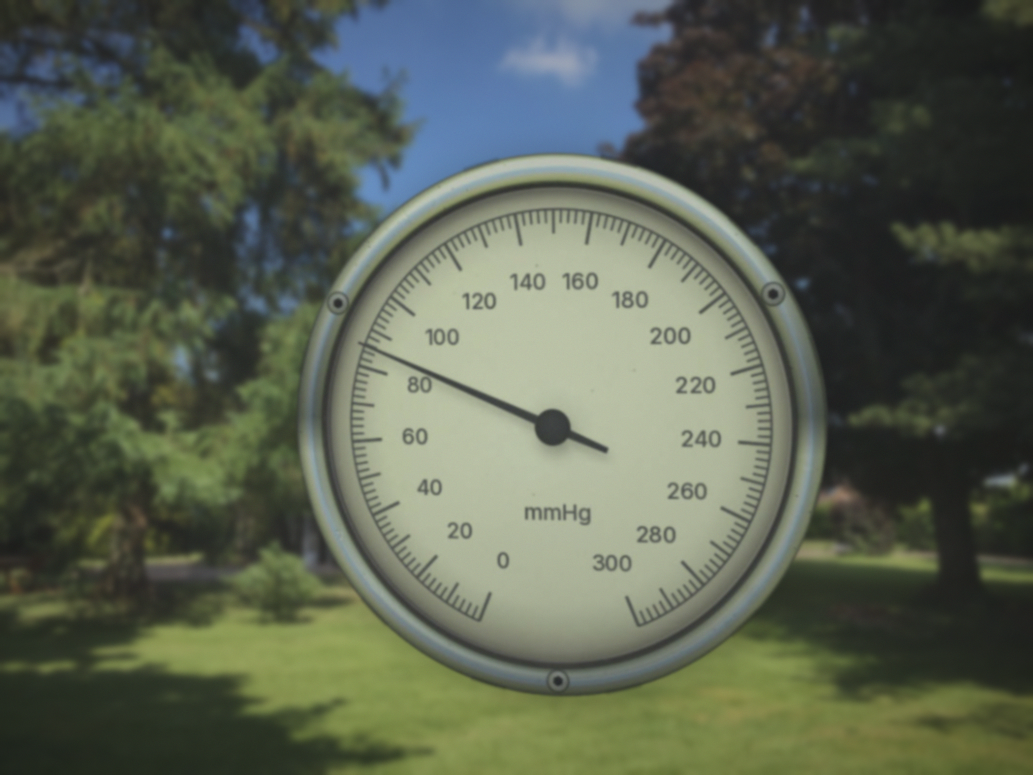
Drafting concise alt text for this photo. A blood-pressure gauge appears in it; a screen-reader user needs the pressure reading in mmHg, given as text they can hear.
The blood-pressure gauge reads 86 mmHg
